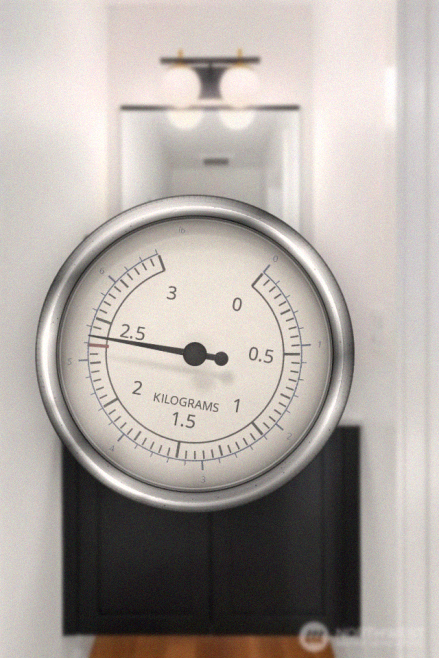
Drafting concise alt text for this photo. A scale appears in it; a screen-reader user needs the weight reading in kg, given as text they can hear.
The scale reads 2.4 kg
